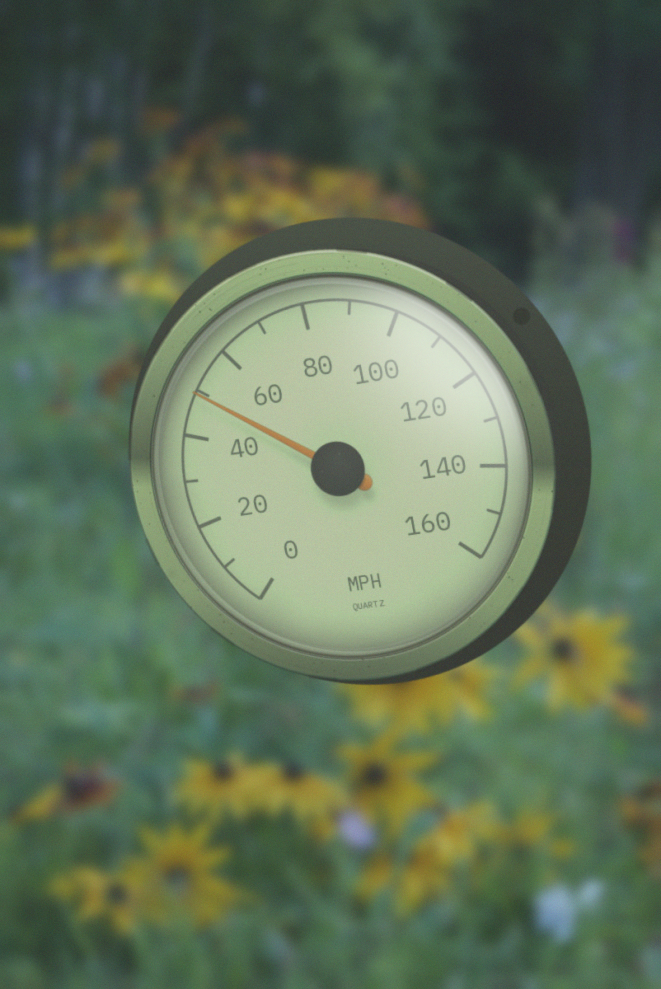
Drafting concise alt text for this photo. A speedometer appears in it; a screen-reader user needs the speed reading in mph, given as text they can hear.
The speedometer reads 50 mph
